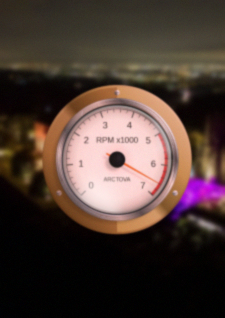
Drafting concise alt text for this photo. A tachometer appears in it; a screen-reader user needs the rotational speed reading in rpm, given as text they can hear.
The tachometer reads 6600 rpm
